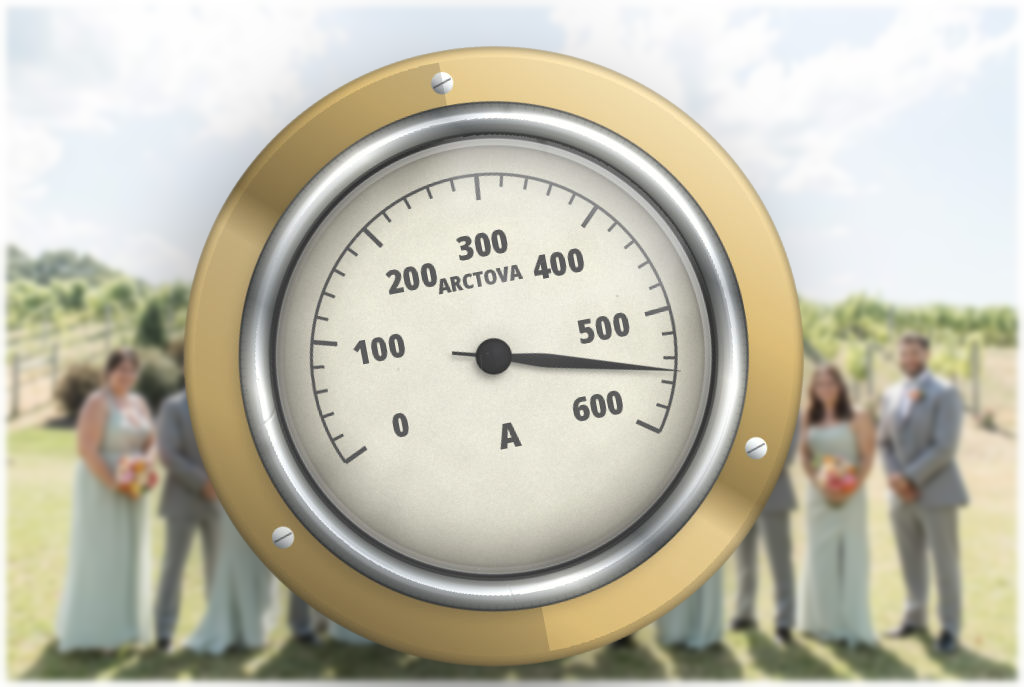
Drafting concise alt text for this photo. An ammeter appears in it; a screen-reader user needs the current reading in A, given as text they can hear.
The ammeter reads 550 A
